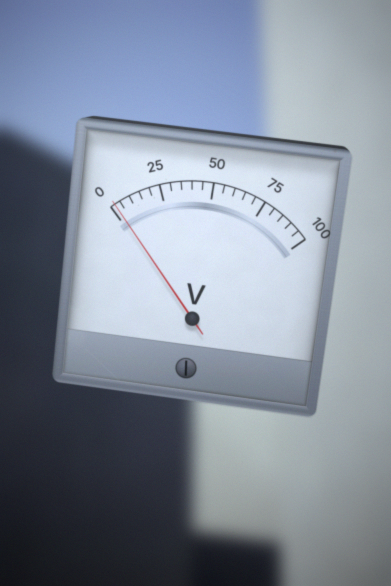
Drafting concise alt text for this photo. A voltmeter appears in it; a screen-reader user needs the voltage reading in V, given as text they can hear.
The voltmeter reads 2.5 V
